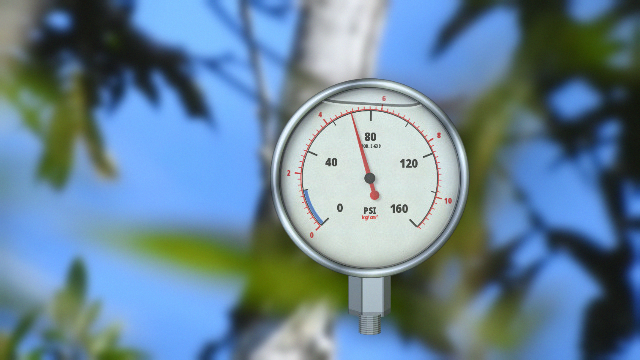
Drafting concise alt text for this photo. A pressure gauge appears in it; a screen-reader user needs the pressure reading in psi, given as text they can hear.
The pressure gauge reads 70 psi
